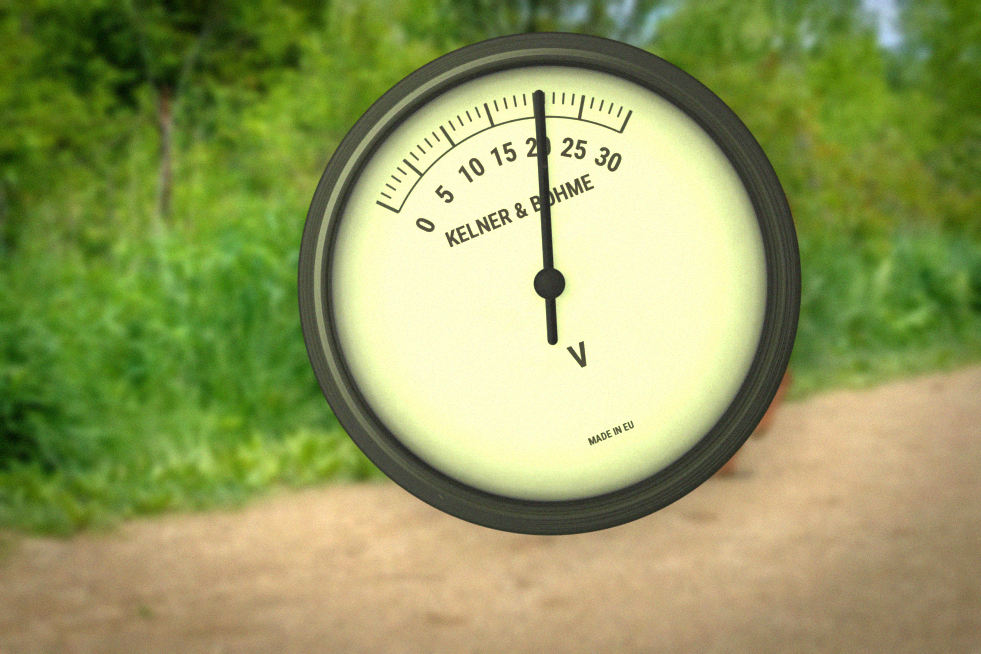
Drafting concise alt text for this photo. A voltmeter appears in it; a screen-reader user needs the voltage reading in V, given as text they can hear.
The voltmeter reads 20.5 V
